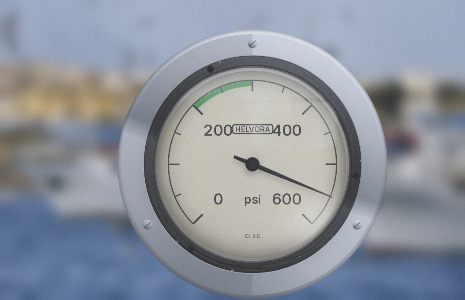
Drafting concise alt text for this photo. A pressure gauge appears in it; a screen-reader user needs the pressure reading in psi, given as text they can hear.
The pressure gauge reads 550 psi
